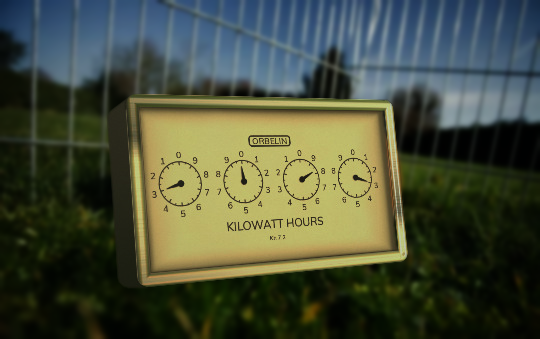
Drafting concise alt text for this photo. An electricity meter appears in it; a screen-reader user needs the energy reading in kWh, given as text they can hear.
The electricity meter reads 2983 kWh
